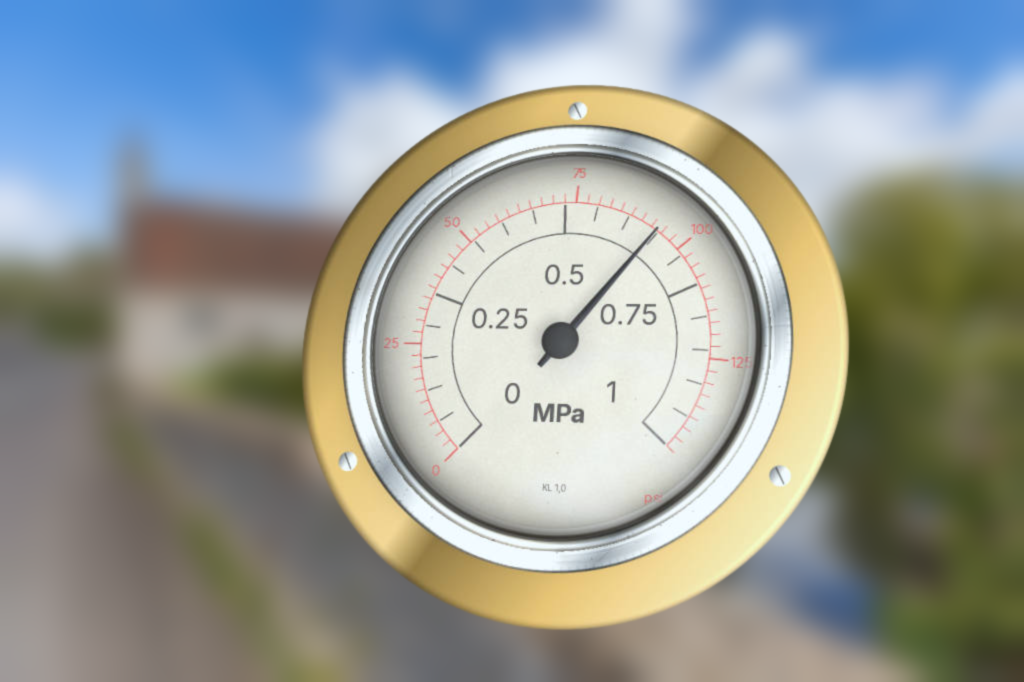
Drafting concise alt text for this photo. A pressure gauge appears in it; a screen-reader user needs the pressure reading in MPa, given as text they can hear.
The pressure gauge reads 0.65 MPa
